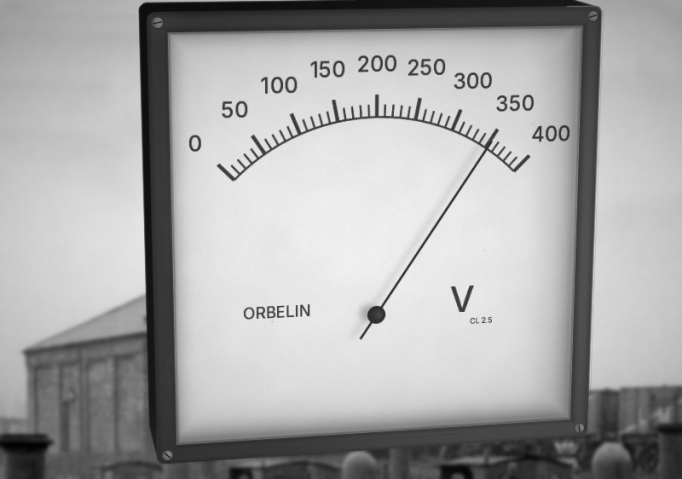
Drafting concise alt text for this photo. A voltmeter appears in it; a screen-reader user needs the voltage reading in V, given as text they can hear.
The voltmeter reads 350 V
